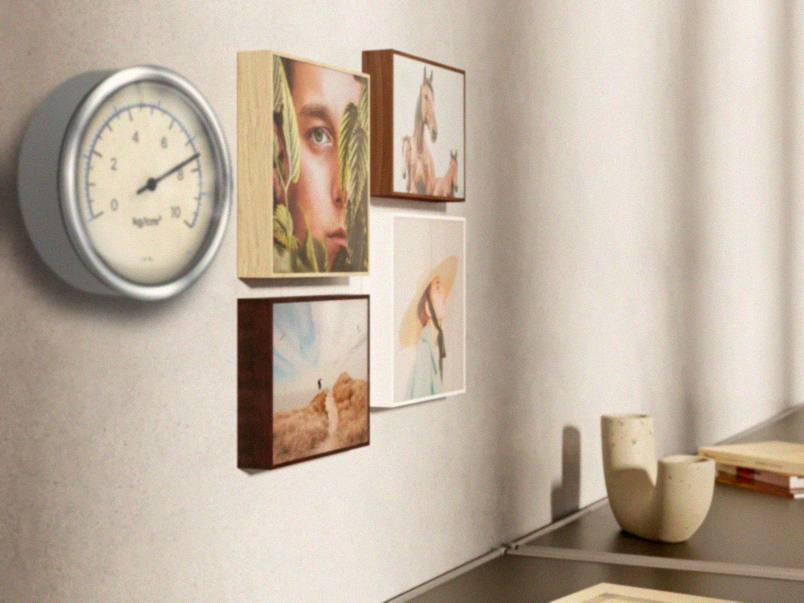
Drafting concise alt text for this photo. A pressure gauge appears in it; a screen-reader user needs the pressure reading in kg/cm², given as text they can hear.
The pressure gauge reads 7.5 kg/cm²
